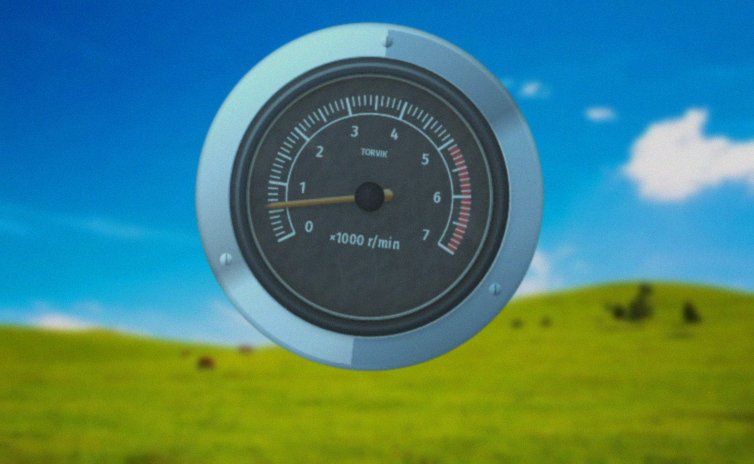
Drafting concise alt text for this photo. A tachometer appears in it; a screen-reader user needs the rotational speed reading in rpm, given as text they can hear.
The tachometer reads 600 rpm
